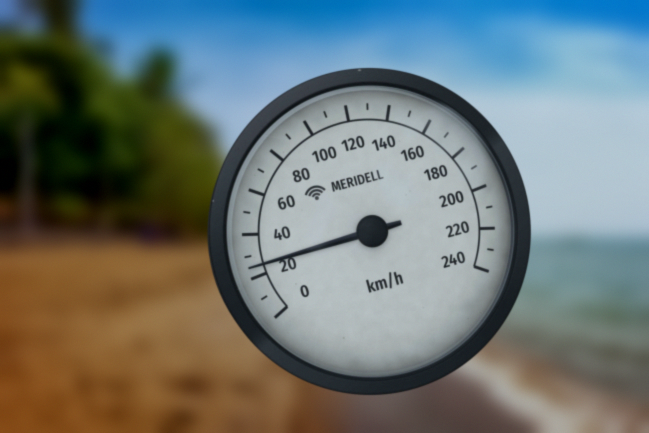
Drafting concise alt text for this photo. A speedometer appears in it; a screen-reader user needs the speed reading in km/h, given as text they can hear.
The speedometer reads 25 km/h
